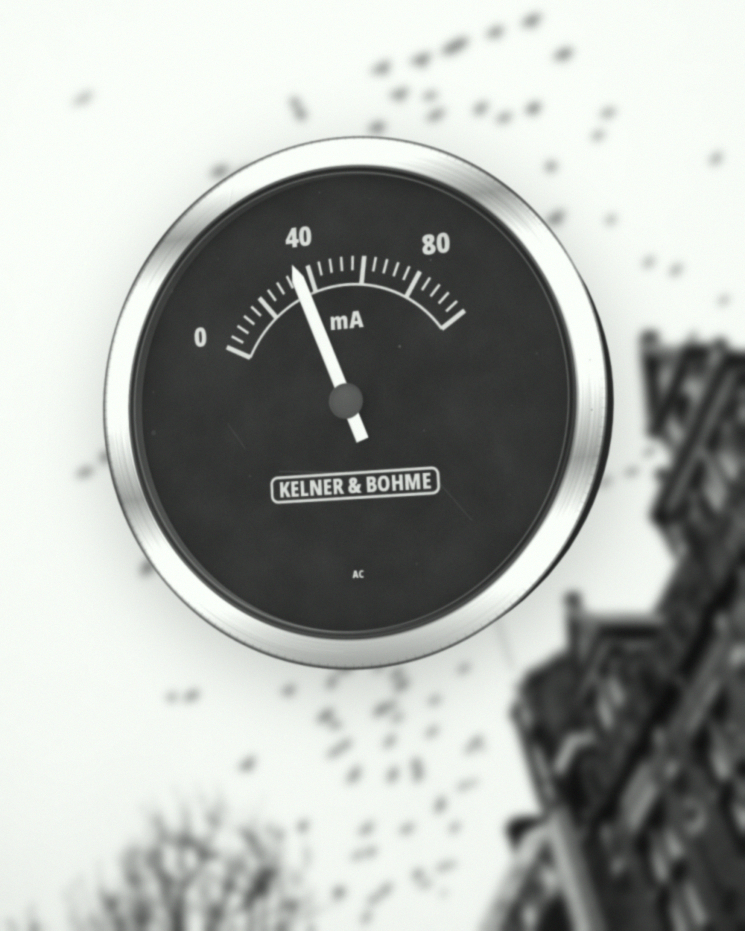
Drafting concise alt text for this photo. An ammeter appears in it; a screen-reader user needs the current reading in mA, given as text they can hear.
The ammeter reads 36 mA
